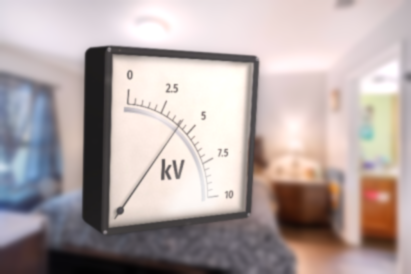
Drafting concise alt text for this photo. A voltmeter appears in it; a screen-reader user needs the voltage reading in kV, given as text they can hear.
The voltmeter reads 4 kV
